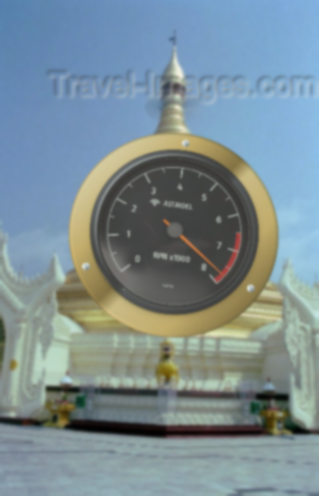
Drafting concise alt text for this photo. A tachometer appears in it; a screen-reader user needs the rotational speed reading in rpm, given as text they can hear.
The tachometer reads 7750 rpm
